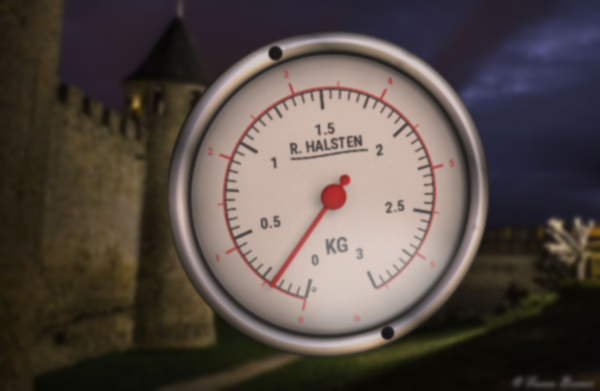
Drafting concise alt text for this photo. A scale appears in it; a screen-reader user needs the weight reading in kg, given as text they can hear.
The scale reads 0.2 kg
